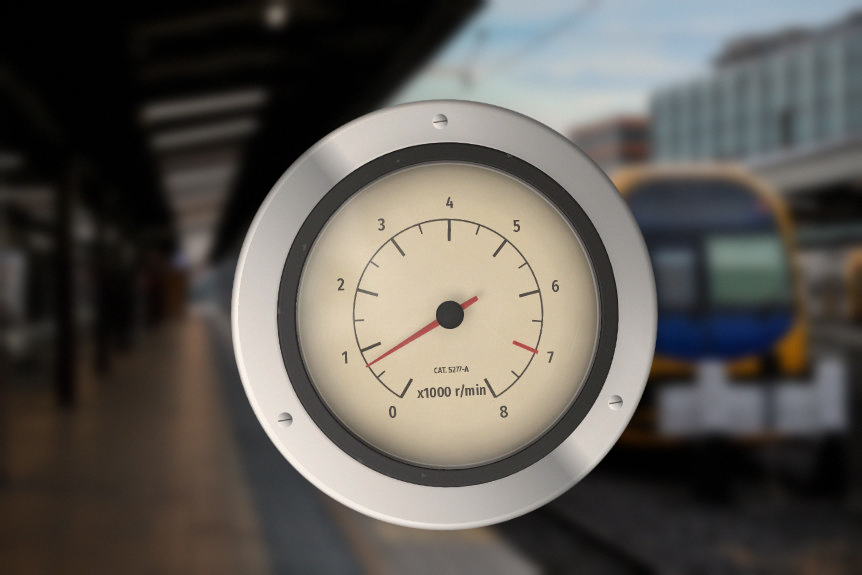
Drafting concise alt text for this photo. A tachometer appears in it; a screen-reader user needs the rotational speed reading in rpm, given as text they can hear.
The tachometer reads 750 rpm
